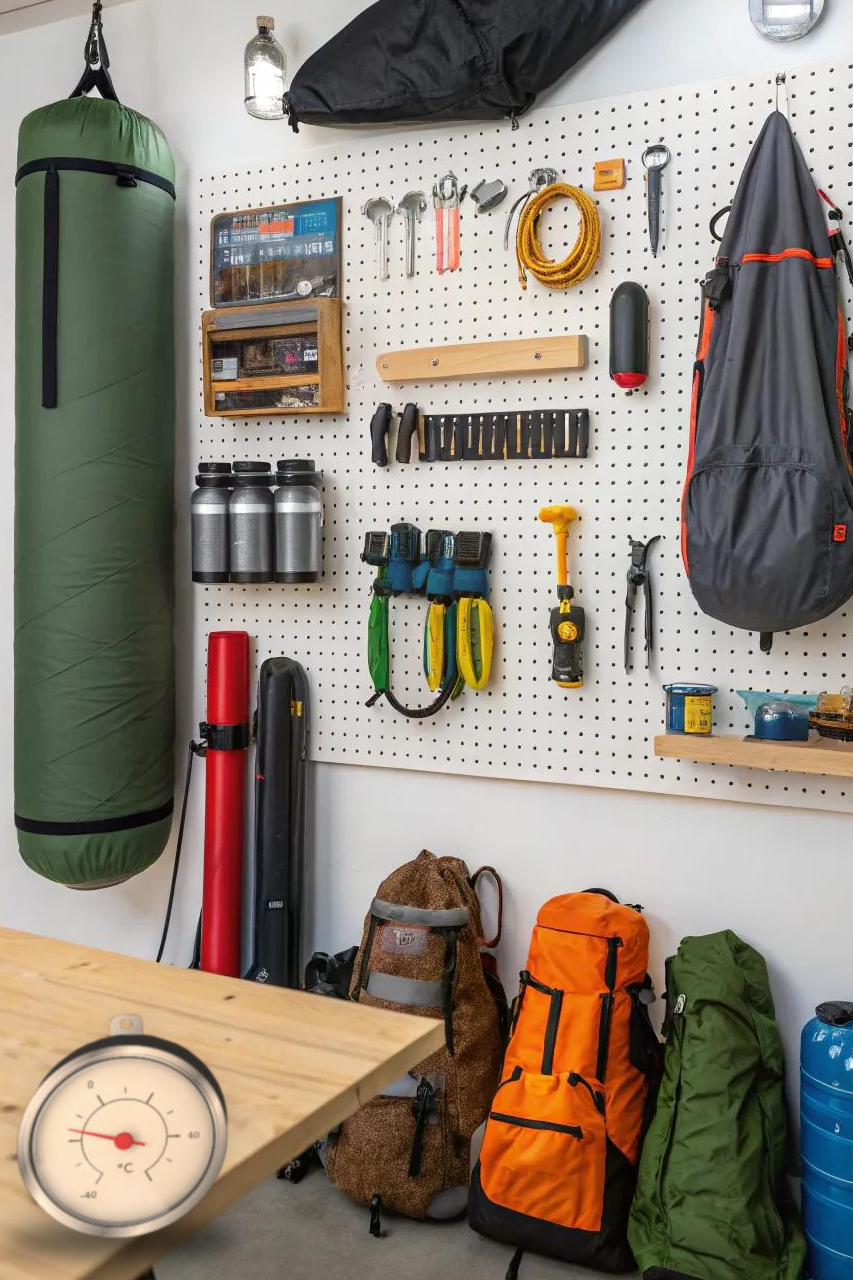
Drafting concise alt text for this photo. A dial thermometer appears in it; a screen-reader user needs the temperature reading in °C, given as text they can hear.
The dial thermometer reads -15 °C
